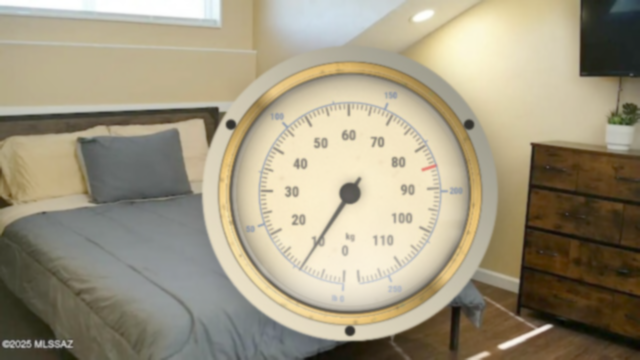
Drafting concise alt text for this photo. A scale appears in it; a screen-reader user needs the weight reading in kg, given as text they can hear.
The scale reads 10 kg
